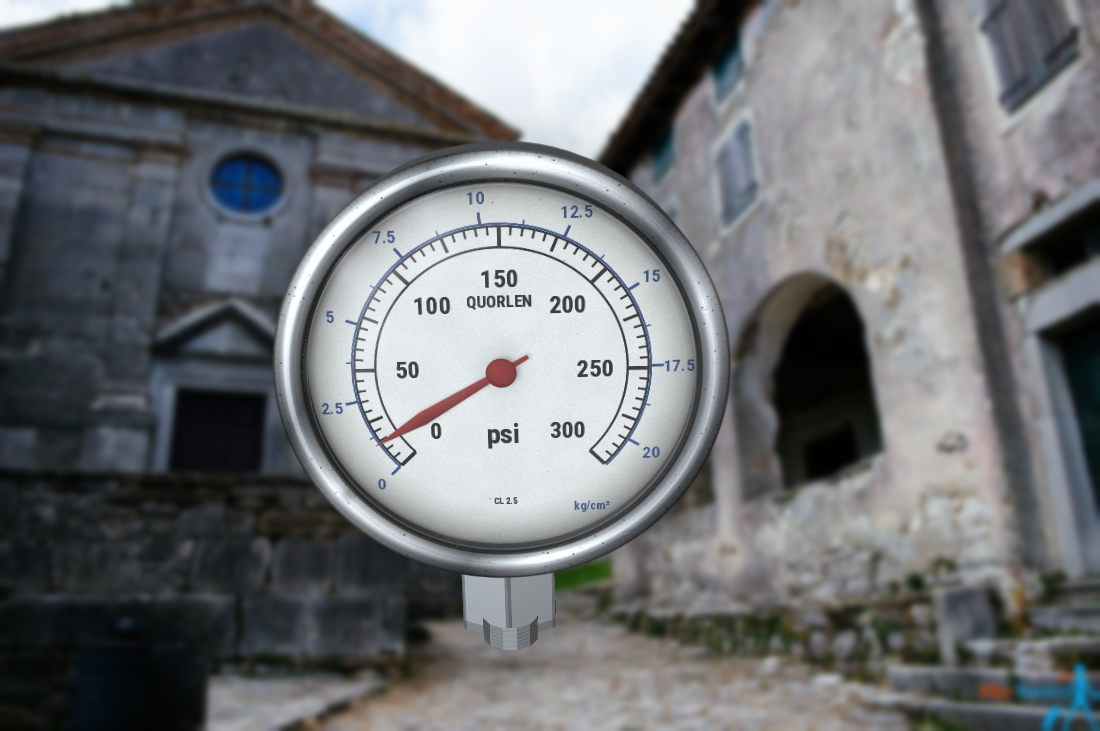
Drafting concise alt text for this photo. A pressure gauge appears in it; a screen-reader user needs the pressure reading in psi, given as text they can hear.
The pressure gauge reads 15 psi
